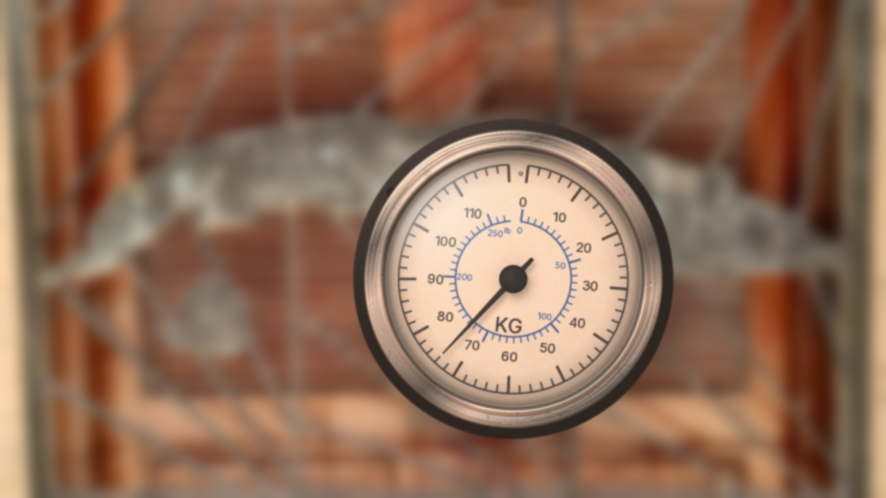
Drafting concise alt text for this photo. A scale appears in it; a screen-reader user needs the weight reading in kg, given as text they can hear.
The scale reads 74 kg
